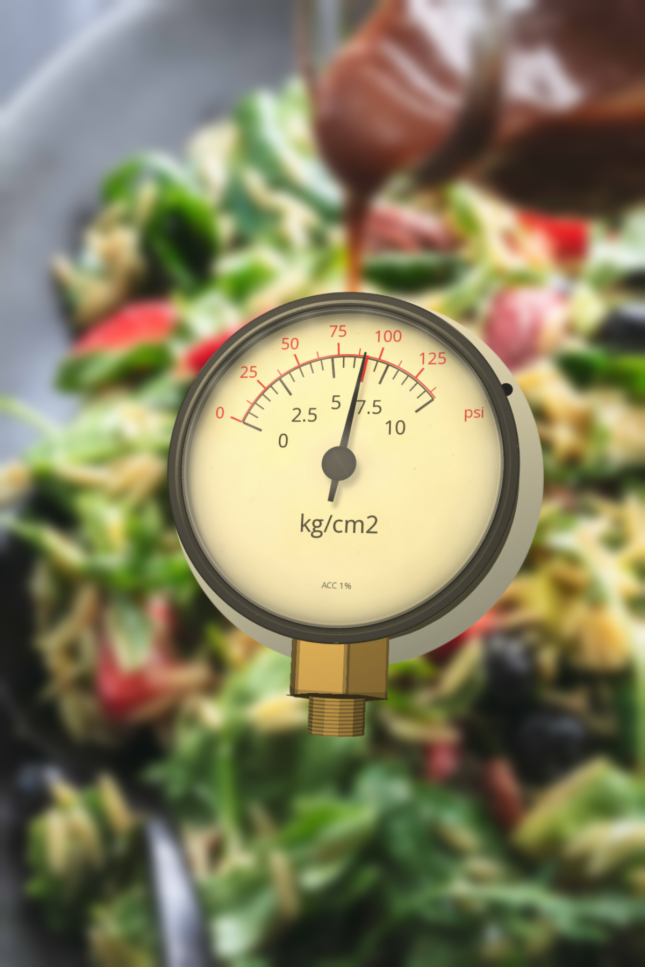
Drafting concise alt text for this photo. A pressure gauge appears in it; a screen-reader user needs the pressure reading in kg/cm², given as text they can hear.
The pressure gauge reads 6.5 kg/cm²
